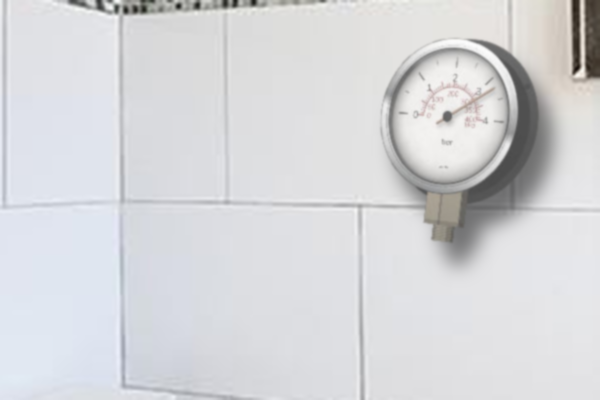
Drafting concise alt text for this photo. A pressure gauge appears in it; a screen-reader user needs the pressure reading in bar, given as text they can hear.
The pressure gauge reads 3.25 bar
